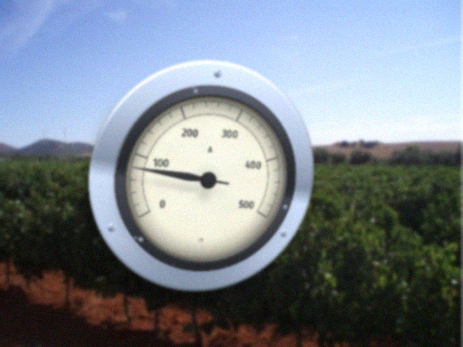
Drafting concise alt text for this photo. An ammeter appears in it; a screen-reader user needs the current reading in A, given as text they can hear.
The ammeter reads 80 A
